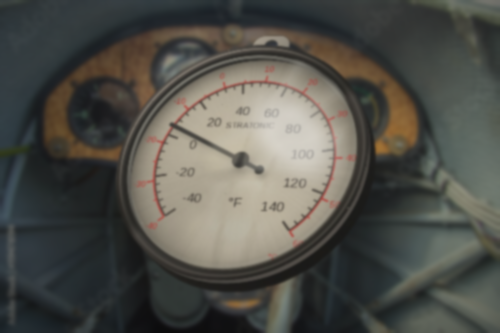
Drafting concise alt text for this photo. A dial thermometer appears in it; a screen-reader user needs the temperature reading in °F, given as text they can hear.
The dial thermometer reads 4 °F
